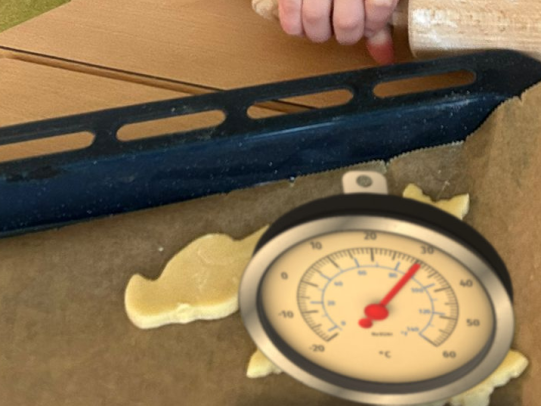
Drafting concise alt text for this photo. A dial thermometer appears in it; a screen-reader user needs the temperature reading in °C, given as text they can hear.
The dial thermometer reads 30 °C
